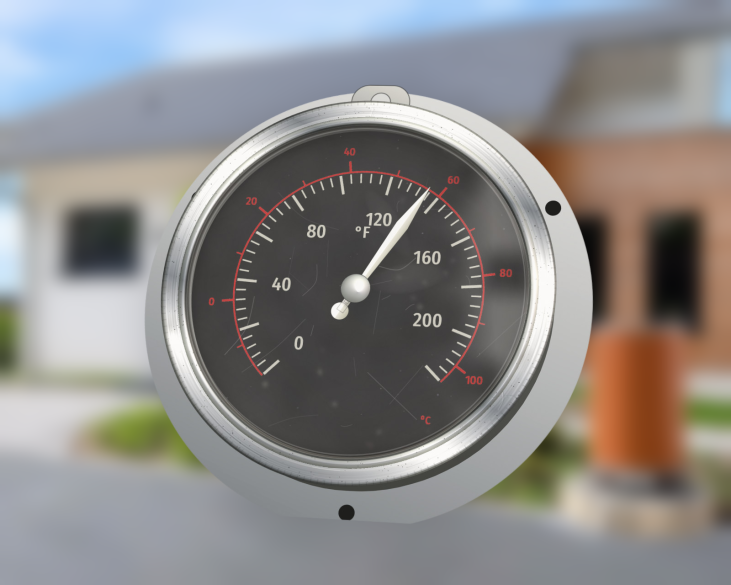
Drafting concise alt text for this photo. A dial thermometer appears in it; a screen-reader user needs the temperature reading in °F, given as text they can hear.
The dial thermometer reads 136 °F
